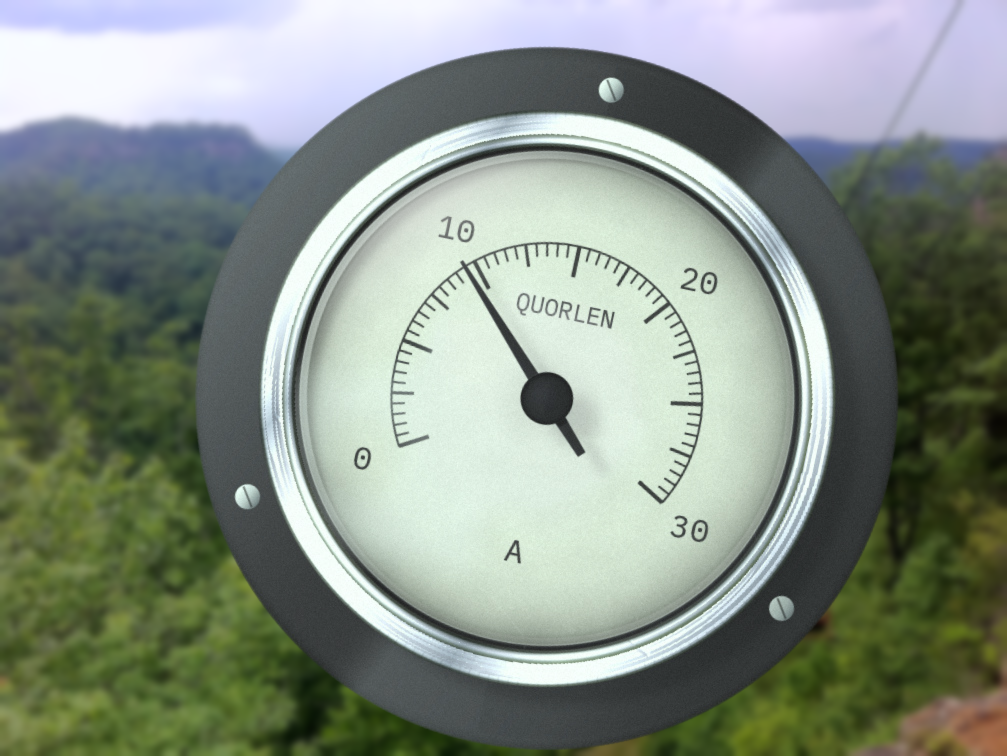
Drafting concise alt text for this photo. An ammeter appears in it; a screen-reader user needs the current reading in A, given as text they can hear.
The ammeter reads 9.5 A
